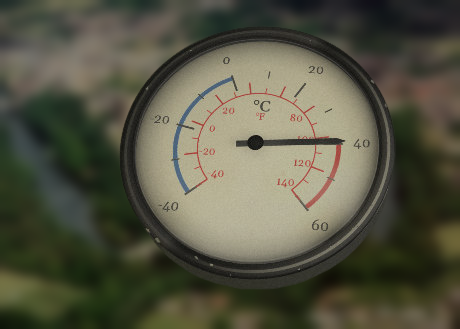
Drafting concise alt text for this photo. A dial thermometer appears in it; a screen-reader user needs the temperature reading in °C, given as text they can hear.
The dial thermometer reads 40 °C
